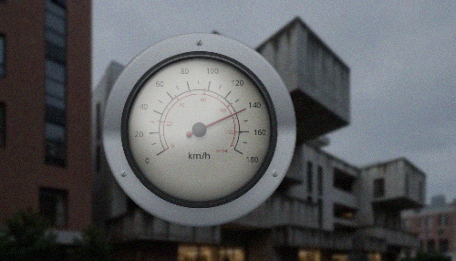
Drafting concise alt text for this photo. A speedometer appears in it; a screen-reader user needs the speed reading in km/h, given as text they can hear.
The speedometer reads 140 km/h
